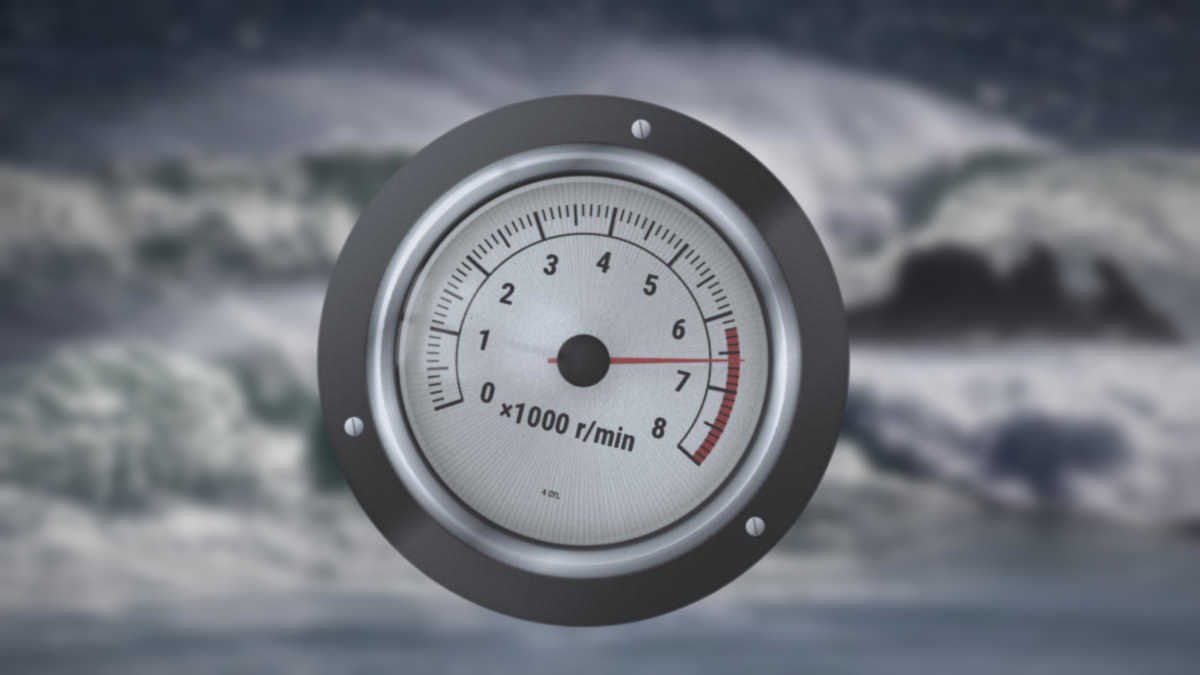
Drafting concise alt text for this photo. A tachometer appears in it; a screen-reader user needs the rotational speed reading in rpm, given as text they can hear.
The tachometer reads 6600 rpm
